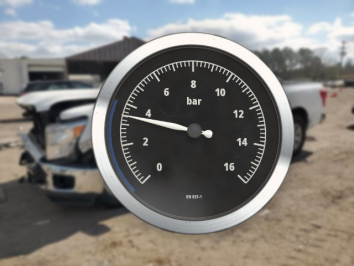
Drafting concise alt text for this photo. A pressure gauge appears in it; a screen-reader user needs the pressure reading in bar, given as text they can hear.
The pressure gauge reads 3.4 bar
